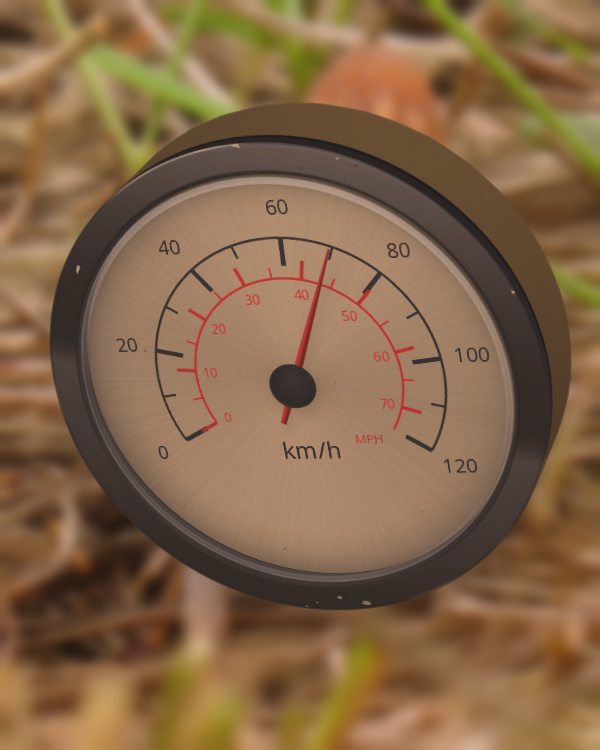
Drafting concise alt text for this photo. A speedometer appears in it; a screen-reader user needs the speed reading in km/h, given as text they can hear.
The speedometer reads 70 km/h
